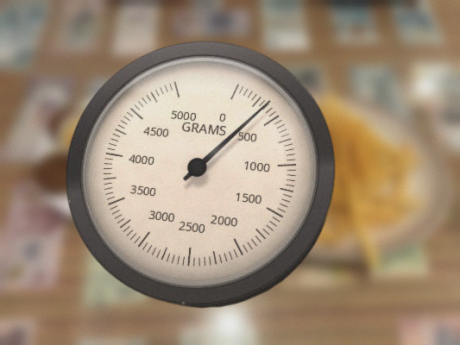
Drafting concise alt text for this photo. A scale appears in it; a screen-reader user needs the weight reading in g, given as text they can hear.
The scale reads 350 g
